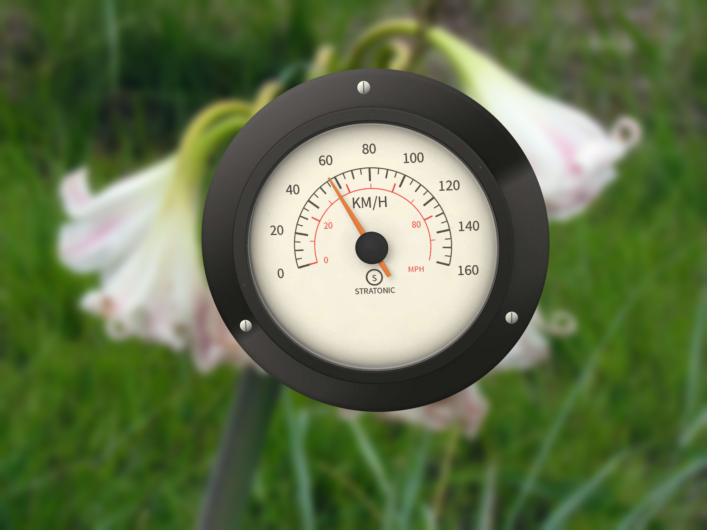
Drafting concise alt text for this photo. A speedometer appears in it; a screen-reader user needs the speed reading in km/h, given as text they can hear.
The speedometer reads 57.5 km/h
